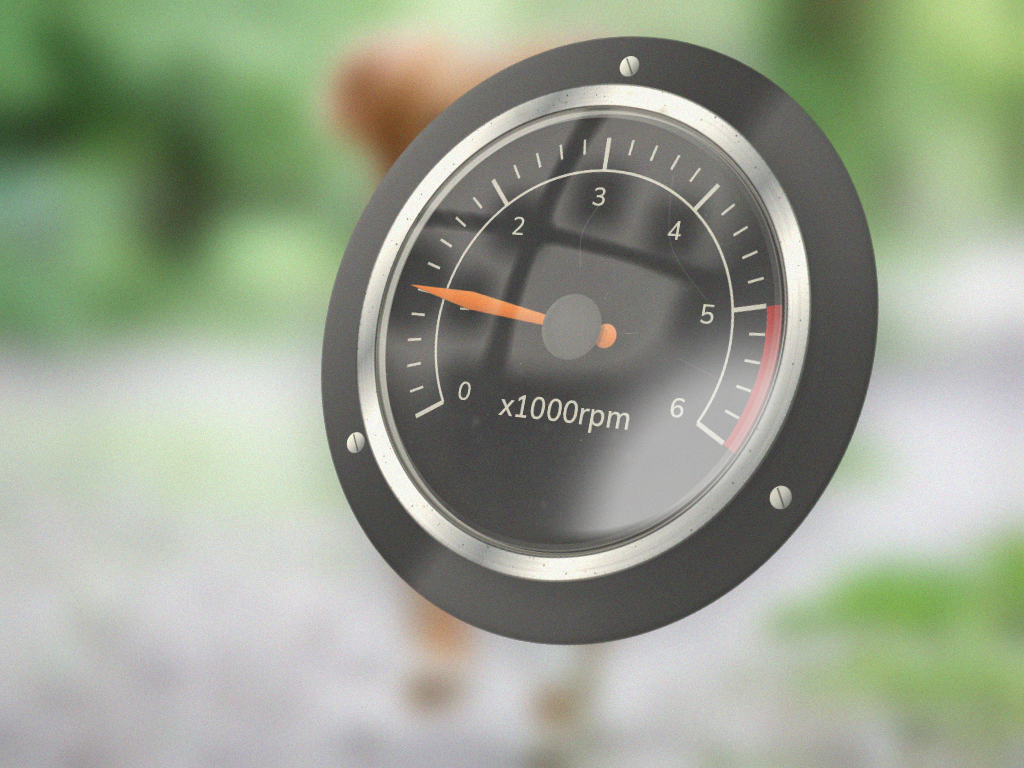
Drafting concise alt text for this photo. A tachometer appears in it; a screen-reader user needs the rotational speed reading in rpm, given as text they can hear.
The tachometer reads 1000 rpm
